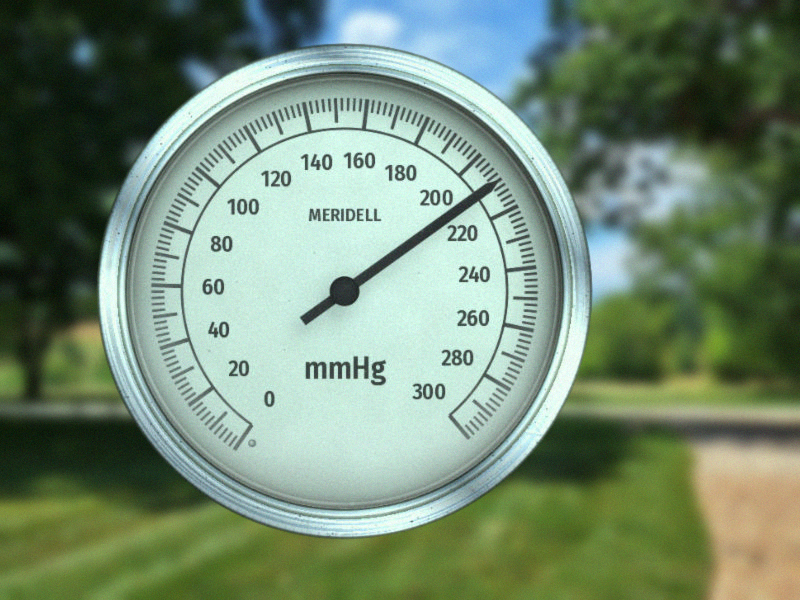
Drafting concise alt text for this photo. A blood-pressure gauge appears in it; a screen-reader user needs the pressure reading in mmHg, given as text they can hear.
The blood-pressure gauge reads 210 mmHg
